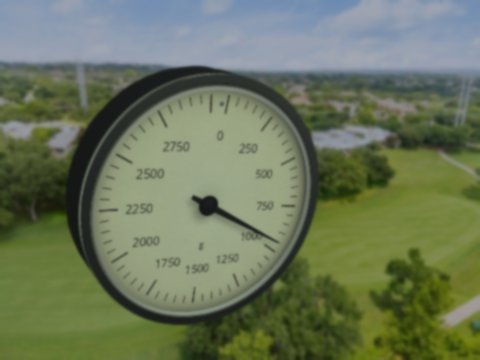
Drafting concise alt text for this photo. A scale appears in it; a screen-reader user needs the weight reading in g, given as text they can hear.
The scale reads 950 g
